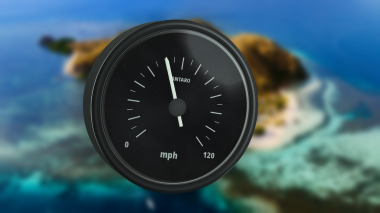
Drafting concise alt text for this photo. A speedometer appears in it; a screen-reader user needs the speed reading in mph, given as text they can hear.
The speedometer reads 50 mph
